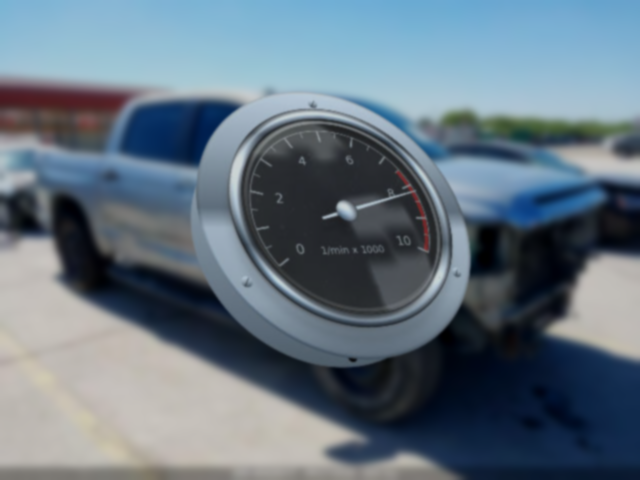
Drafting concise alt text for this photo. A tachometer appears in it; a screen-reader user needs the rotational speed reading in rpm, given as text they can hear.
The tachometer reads 8250 rpm
